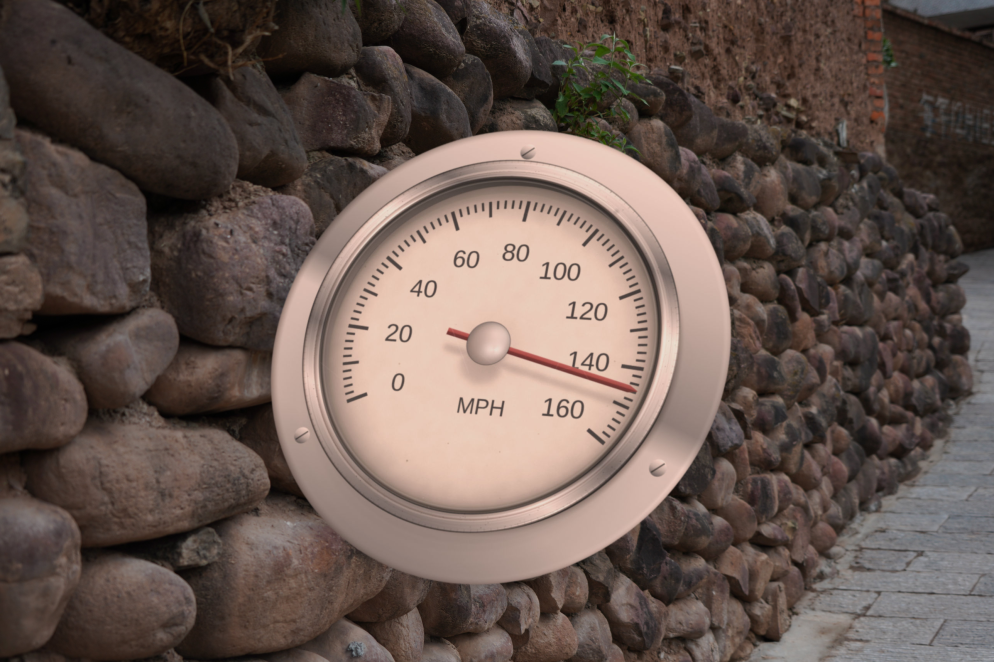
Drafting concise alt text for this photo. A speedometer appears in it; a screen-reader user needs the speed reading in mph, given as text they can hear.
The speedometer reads 146 mph
